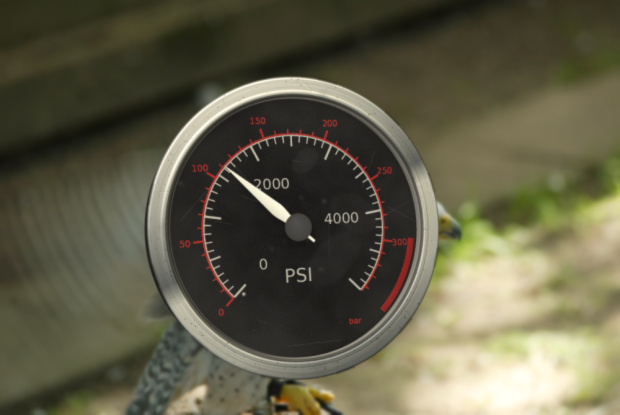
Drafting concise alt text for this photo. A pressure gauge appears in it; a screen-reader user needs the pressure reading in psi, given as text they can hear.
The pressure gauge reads 1600 psi
